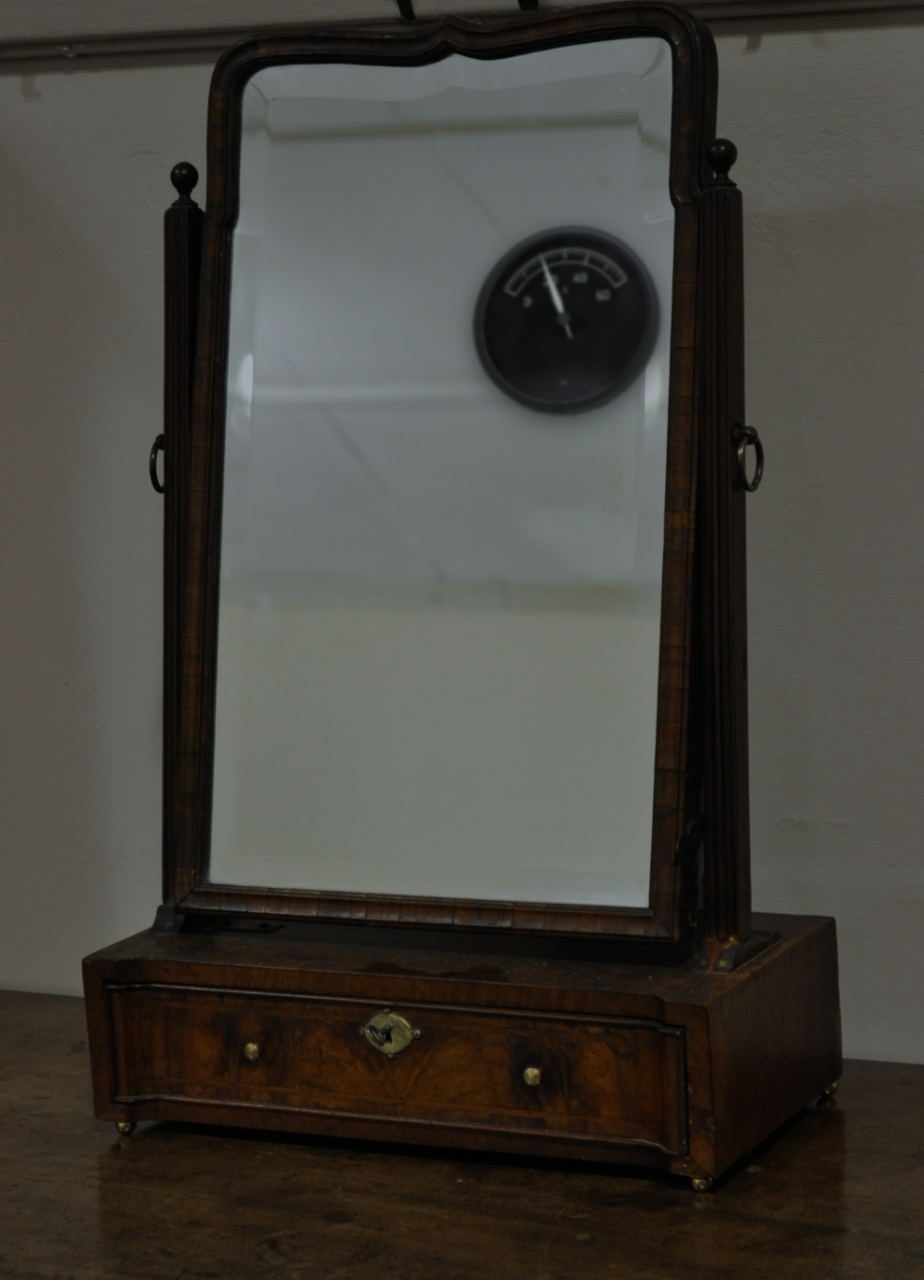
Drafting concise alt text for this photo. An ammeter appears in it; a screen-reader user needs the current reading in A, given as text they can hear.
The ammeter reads 20 A
